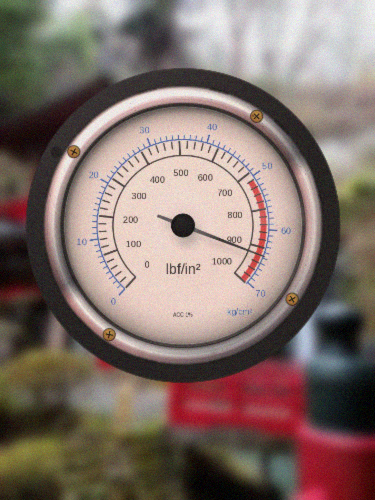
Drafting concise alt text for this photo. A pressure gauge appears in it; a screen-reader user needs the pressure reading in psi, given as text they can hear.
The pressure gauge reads 920 psi
